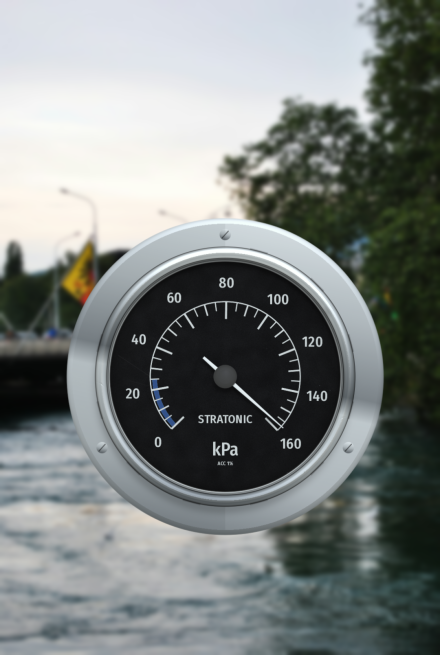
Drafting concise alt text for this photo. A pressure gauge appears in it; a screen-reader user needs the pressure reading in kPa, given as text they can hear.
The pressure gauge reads 157.5 kPa
